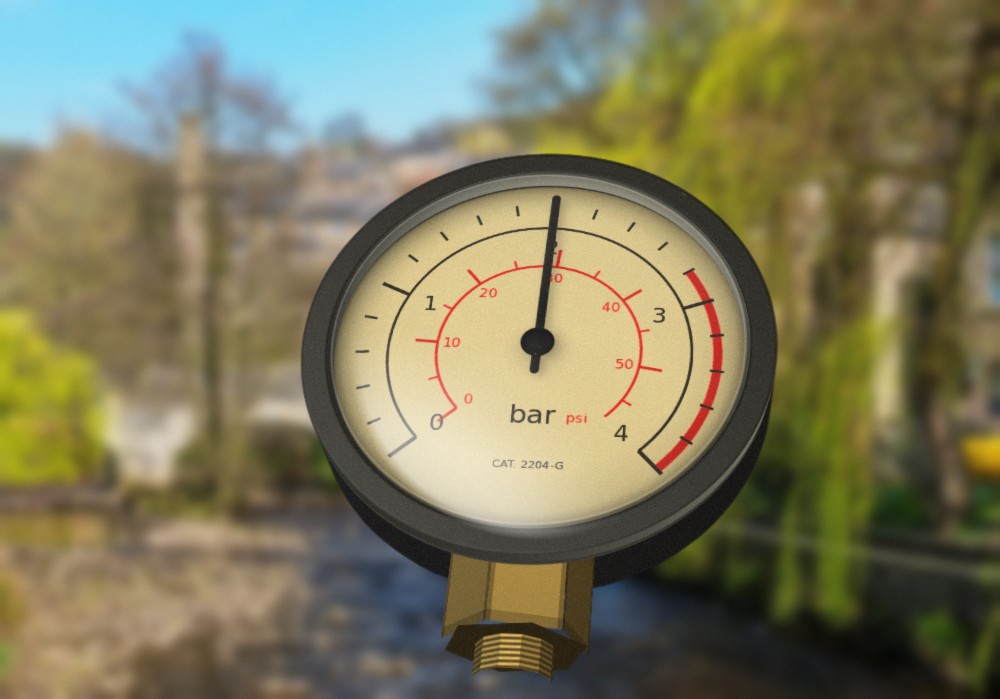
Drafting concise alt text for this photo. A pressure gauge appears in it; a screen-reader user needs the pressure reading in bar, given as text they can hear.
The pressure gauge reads 2 bar
